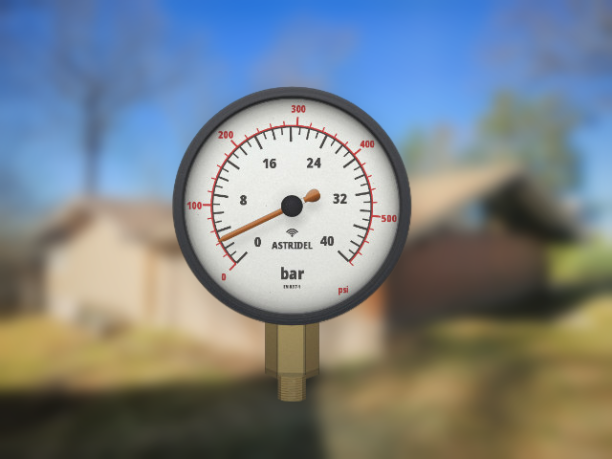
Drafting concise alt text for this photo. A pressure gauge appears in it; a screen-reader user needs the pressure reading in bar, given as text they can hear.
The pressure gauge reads 3 bar
